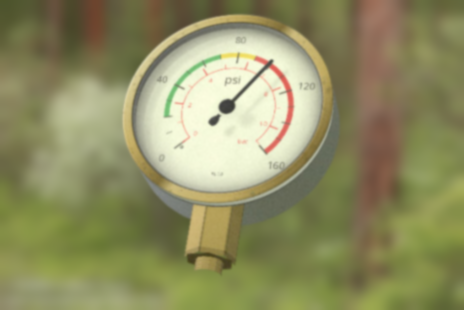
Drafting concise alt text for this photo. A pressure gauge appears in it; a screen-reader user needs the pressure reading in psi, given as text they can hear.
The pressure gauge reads 100 psi
